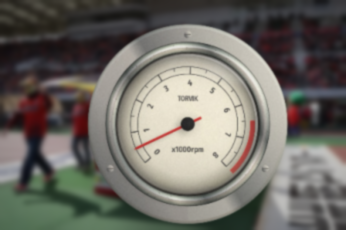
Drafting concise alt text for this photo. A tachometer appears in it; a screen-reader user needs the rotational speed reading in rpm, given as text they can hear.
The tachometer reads 500 rpm
